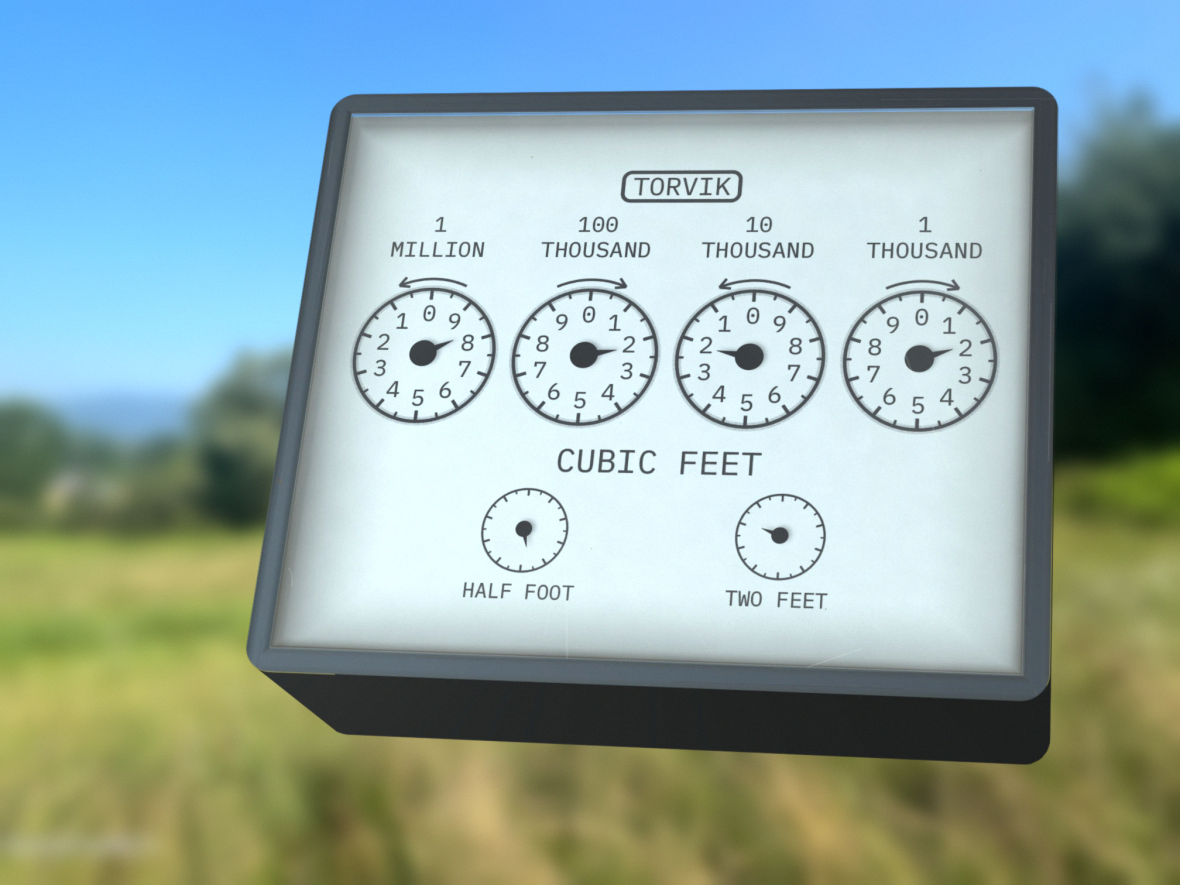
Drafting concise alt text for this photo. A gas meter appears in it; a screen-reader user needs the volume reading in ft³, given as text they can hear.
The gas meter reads 822200 ft³
